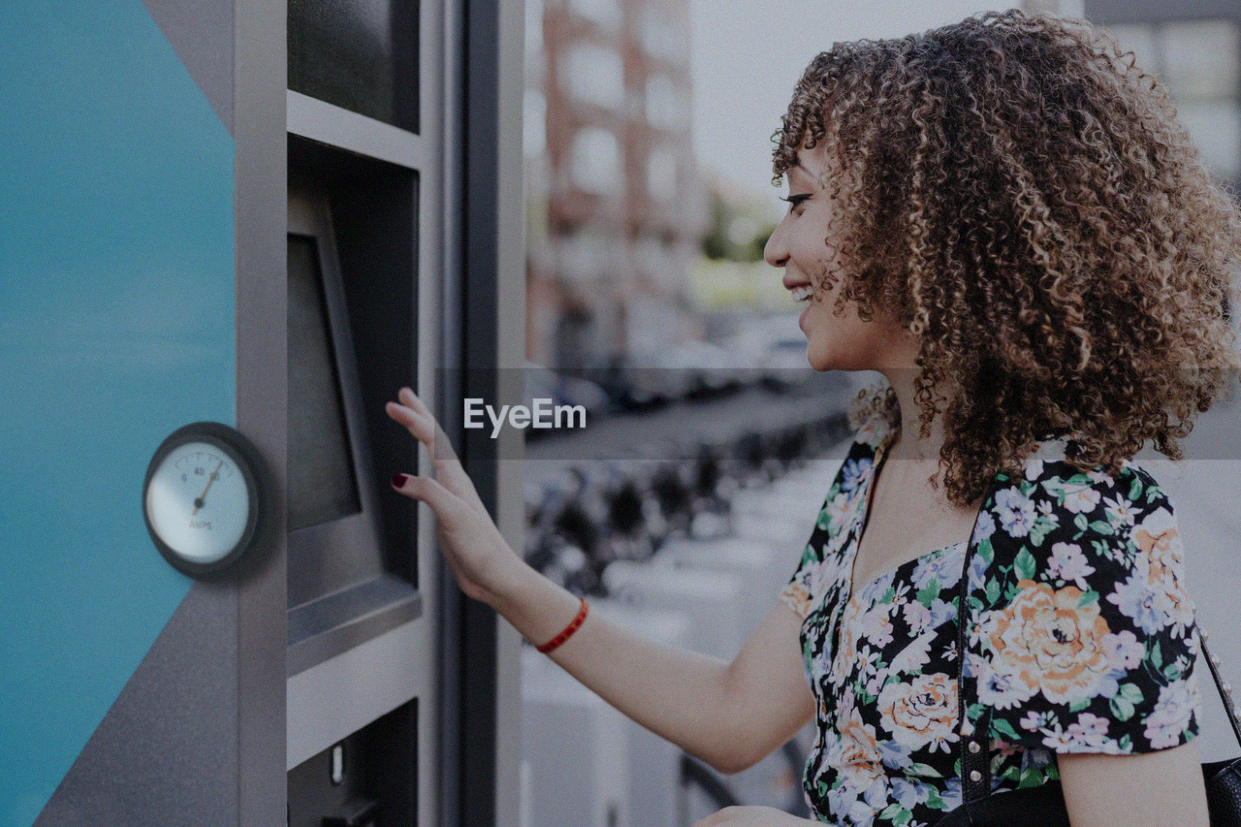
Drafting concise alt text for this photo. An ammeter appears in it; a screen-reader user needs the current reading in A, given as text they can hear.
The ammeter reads 80 A
